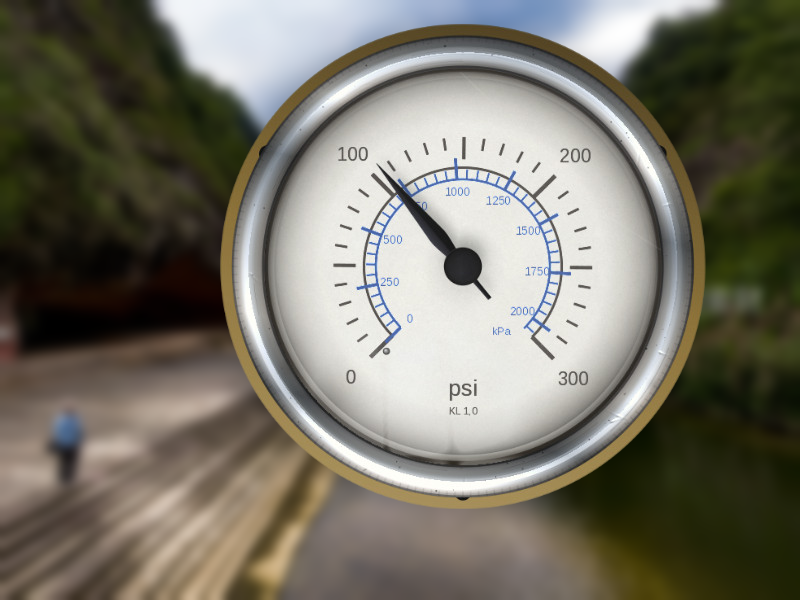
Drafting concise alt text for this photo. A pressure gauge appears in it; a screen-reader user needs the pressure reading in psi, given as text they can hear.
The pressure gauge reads 105 psi
